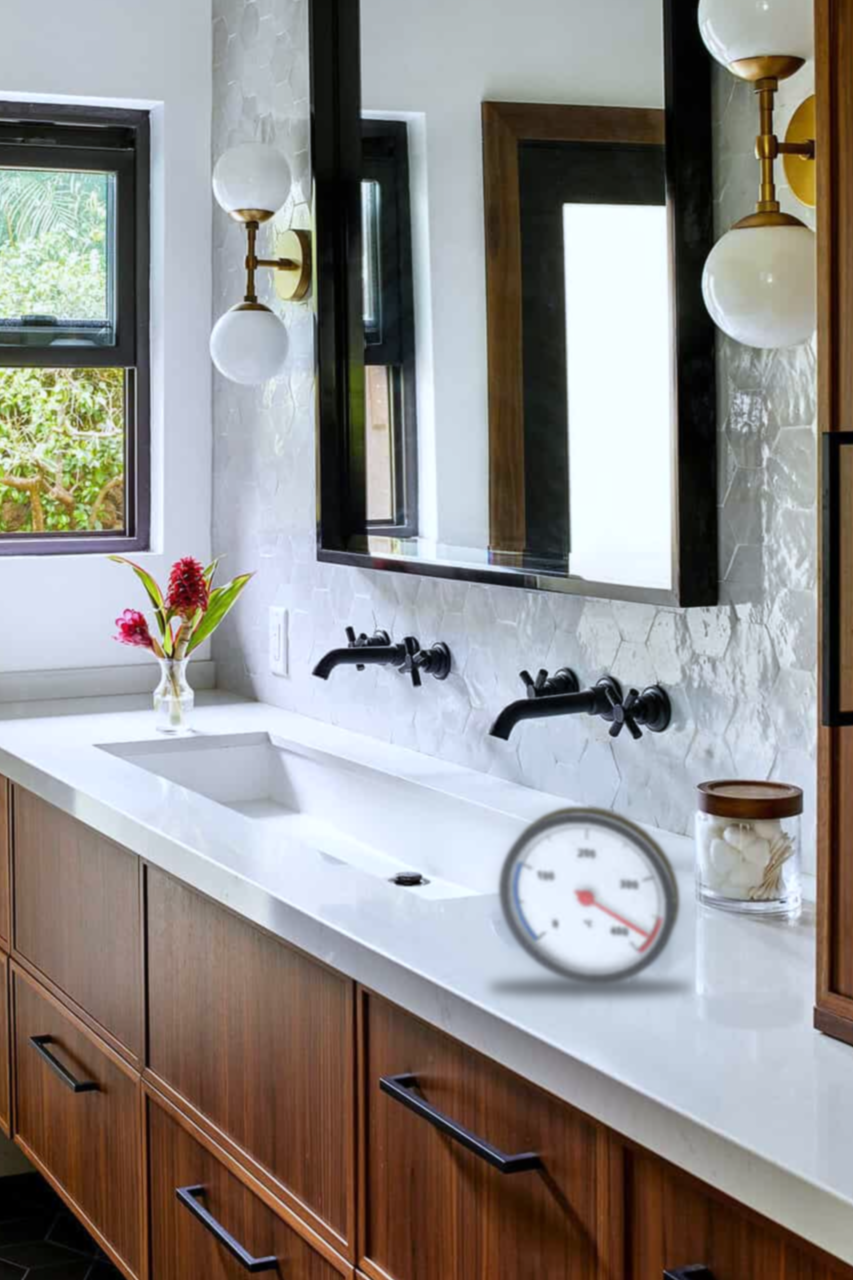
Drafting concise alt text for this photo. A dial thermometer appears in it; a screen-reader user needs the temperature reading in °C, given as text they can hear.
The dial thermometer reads 375 °C
